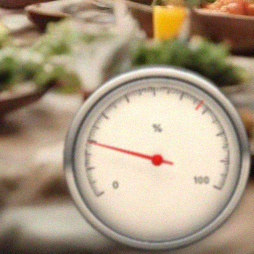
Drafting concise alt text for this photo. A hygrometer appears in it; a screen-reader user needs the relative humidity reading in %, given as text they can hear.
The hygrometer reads 20 %
